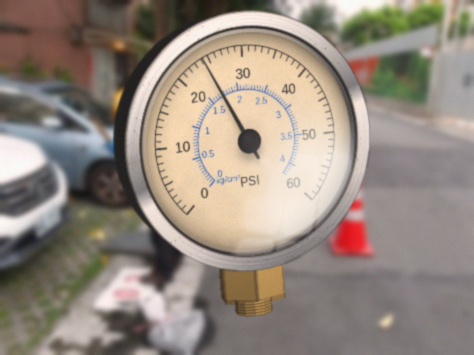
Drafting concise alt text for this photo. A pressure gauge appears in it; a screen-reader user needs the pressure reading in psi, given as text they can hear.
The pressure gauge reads 24 psi
